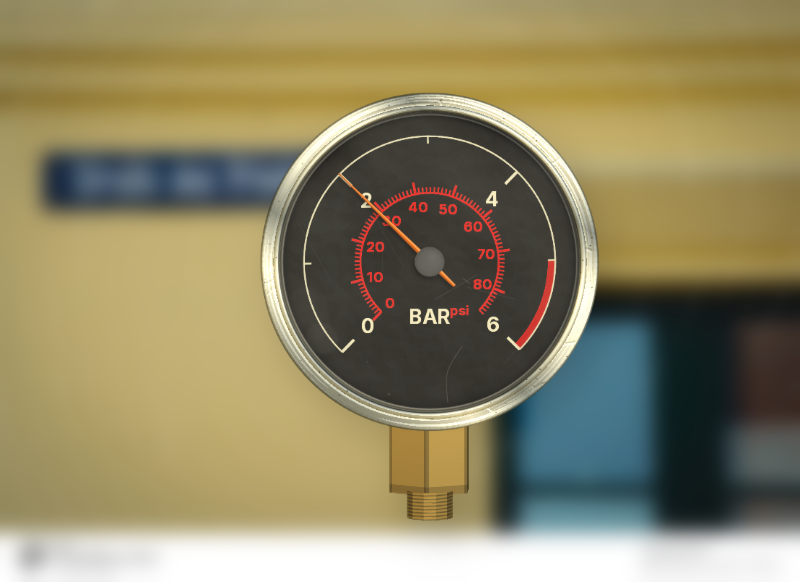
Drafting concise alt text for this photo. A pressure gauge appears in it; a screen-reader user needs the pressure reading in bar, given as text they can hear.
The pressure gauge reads 2 bar
